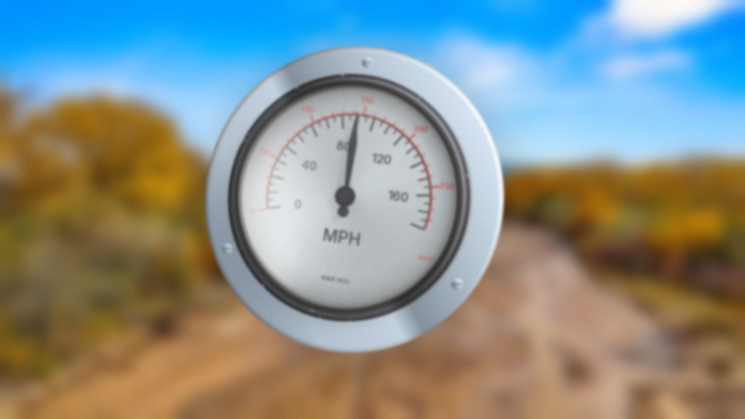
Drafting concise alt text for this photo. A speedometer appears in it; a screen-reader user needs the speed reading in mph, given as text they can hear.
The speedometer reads 90 mph
